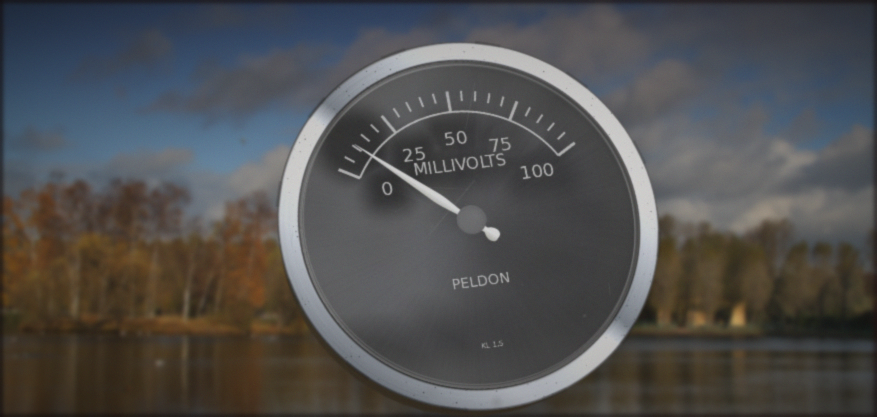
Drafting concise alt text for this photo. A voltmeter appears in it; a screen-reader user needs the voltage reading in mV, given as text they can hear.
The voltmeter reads 10 mV
